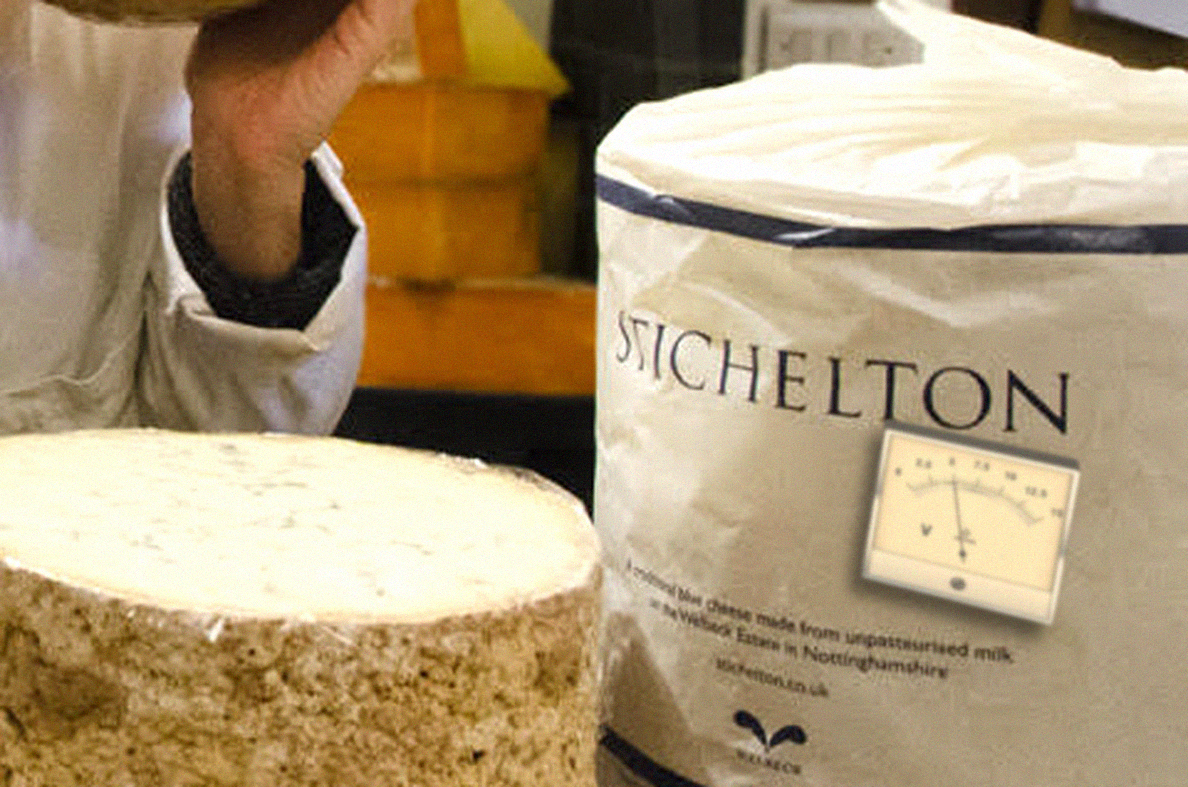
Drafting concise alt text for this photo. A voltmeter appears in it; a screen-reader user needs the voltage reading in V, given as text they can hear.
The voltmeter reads 5 V
